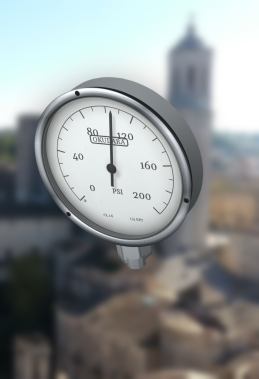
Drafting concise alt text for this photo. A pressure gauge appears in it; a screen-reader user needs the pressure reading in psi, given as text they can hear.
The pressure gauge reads 105 psi
